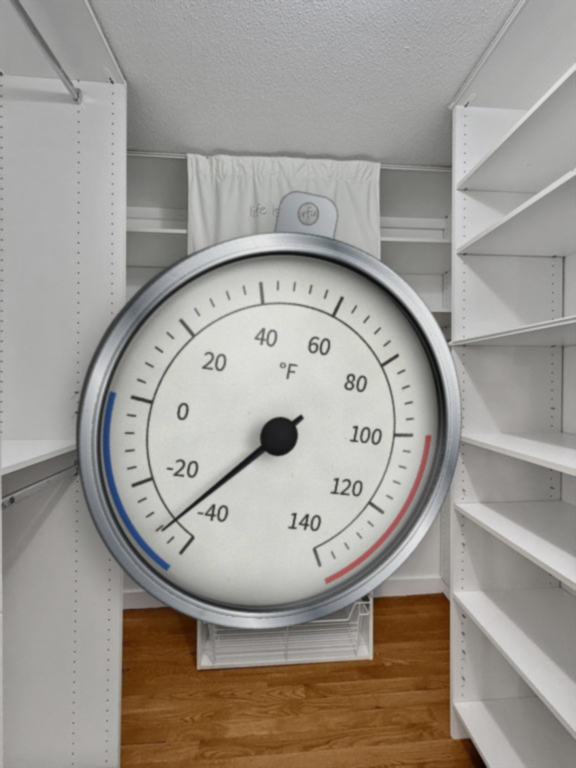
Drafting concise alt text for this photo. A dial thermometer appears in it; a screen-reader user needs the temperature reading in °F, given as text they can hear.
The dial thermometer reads -32 °F
